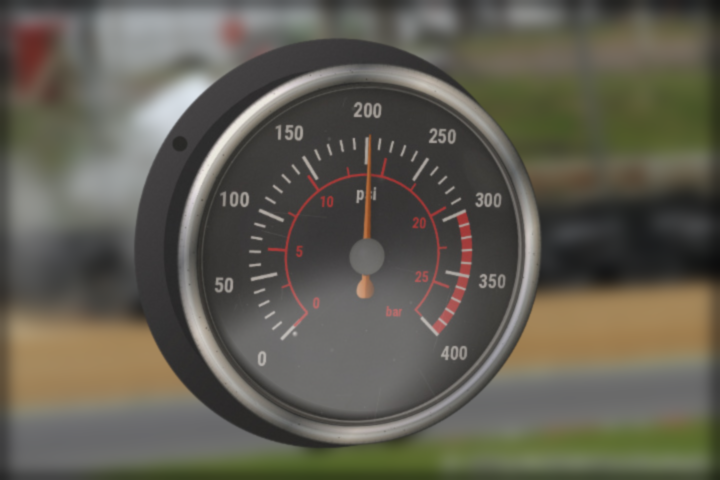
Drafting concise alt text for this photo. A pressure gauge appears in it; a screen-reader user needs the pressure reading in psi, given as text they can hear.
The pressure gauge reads 200 psi
